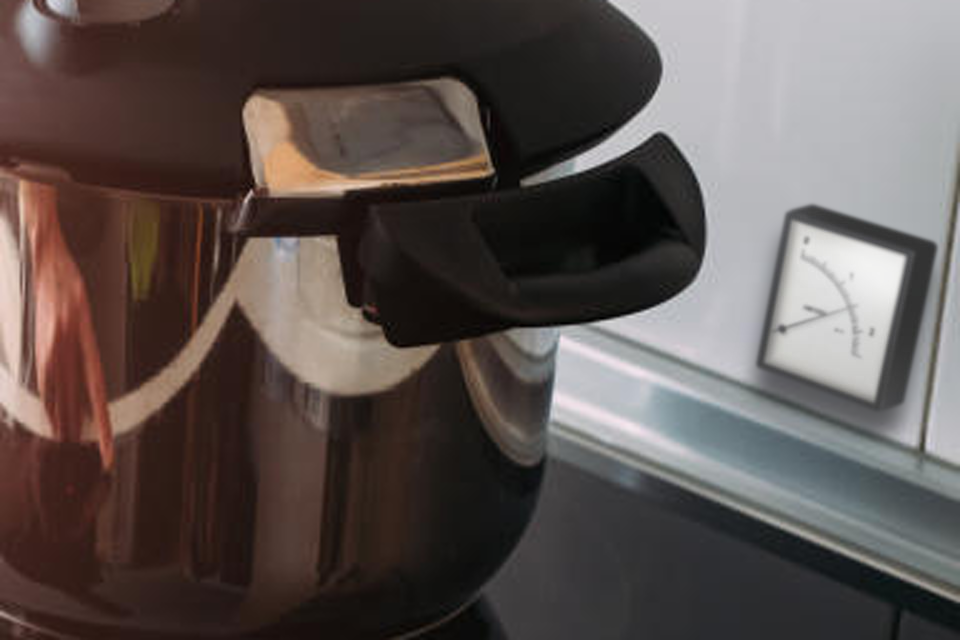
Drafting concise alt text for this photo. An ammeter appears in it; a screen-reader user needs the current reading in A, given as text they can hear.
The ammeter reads 1.5 A
